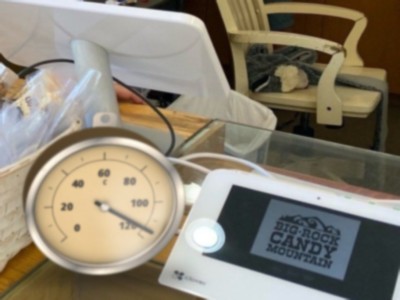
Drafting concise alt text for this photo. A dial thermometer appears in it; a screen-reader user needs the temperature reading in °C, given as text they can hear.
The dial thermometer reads 115 °C
